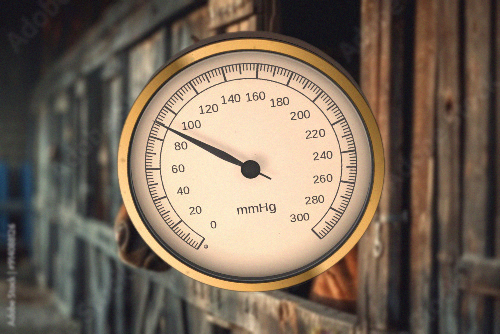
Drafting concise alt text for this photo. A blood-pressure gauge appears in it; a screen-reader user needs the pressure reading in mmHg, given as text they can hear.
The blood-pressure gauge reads 90 mmHg
